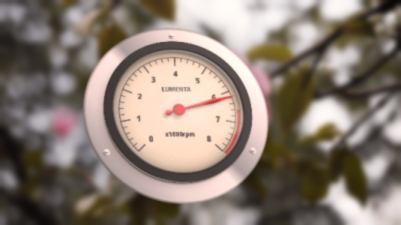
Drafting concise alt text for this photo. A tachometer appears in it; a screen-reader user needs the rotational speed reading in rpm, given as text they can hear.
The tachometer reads 6200 rpm
